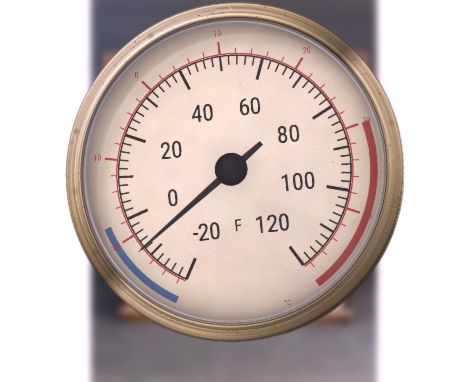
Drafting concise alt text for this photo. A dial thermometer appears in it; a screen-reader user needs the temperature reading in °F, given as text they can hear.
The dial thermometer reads -8 °F
